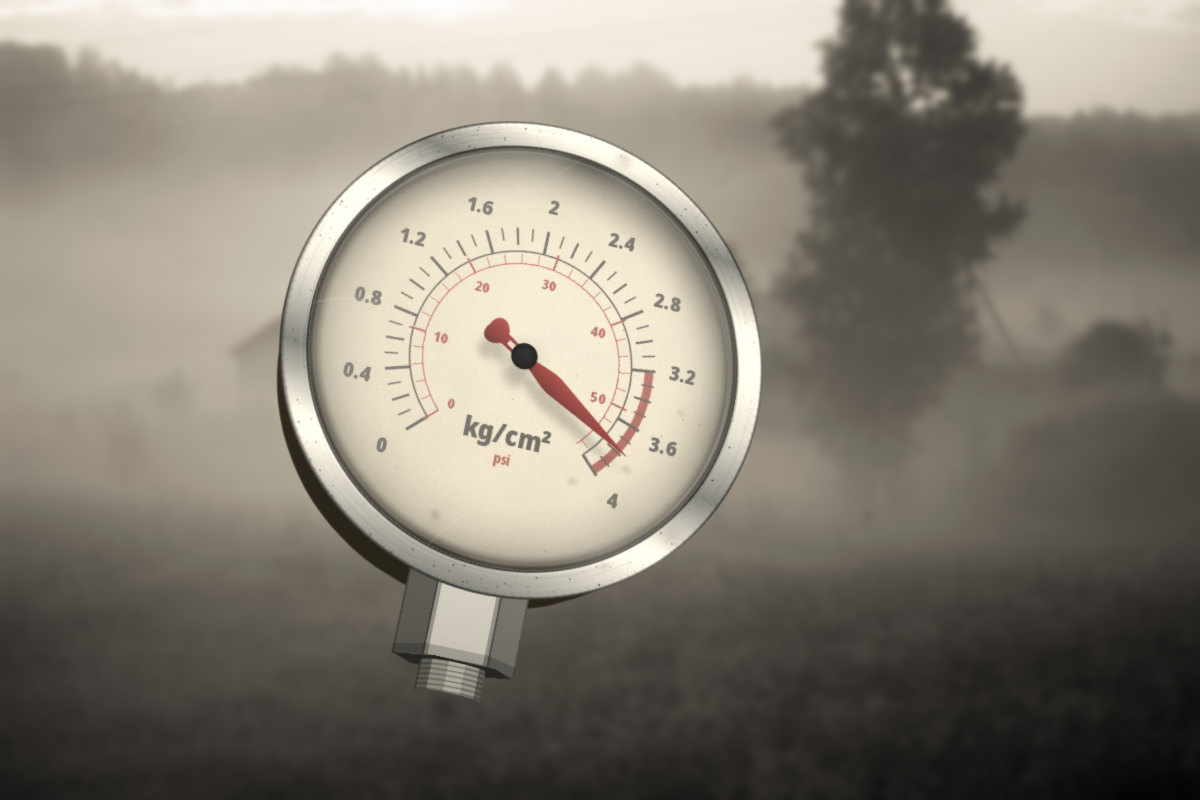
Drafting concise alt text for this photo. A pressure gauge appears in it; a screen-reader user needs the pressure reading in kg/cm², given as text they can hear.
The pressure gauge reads 3.8 kg/cm²
